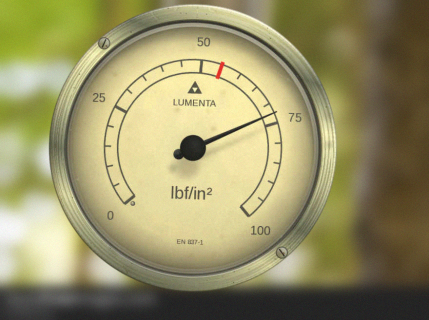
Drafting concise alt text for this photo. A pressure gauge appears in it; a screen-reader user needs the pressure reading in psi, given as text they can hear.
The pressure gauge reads 72.5 psi
